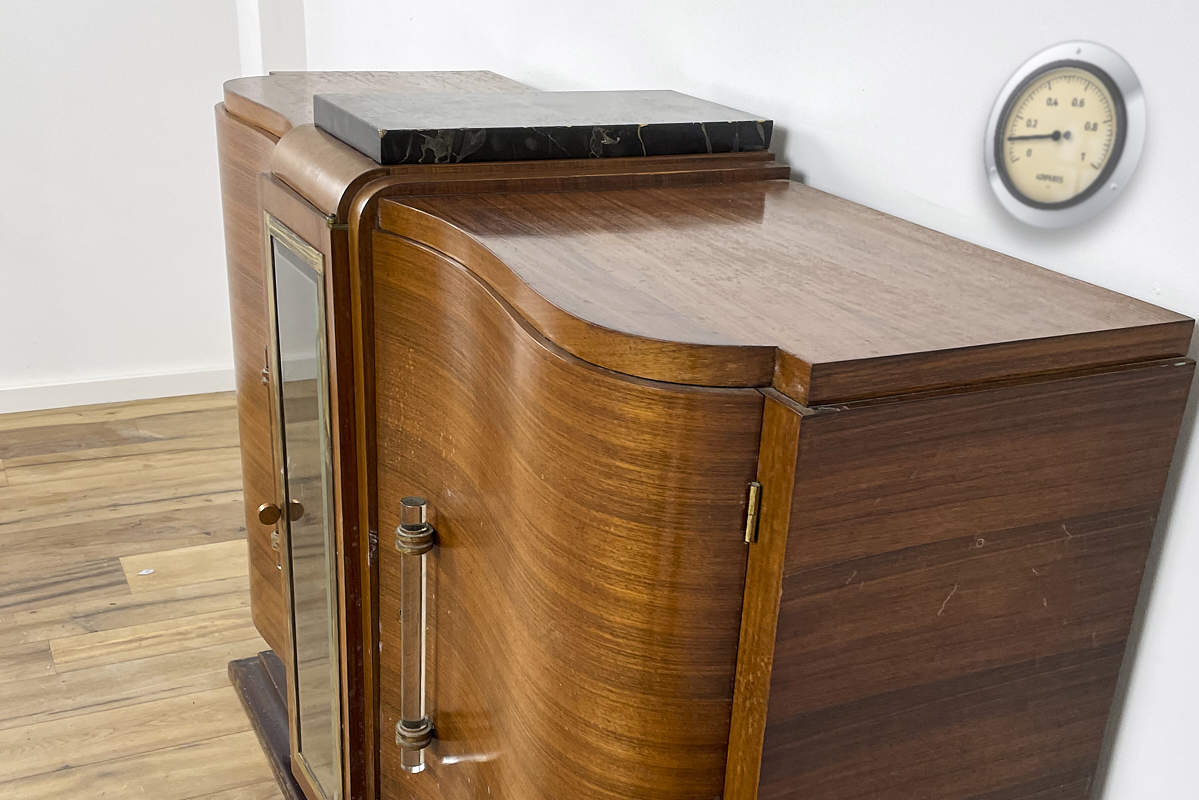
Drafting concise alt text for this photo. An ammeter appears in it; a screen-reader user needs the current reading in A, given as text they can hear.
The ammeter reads 0.1 A
